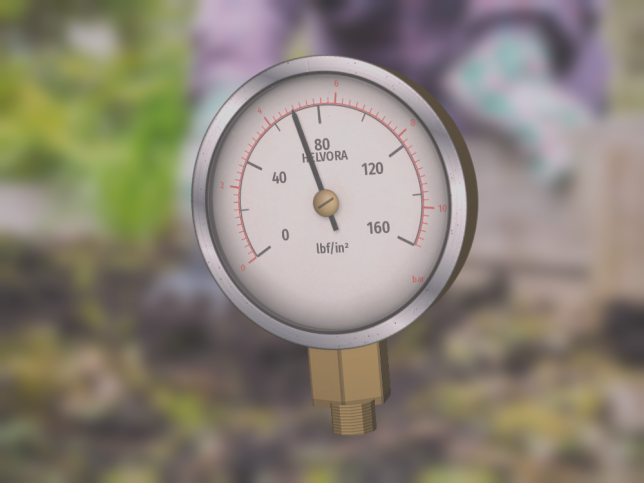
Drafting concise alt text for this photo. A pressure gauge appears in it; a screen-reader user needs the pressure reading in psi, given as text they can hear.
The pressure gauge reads 70 psi
